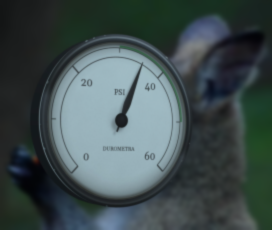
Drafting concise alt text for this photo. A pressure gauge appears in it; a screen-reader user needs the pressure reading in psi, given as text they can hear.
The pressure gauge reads 35 psi
